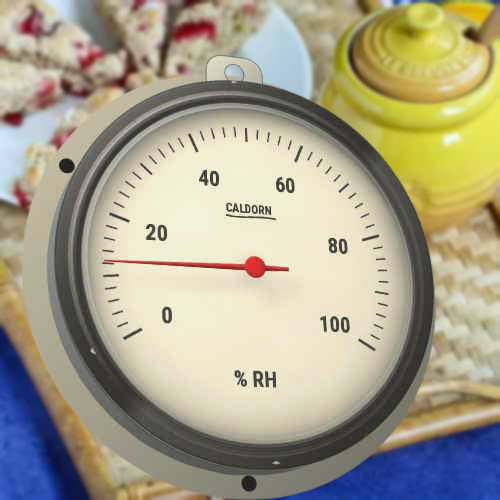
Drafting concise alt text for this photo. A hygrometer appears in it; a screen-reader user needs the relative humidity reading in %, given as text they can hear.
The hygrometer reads 12 %
